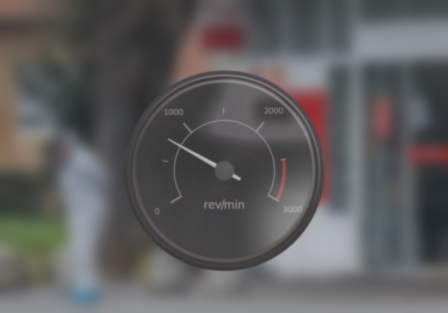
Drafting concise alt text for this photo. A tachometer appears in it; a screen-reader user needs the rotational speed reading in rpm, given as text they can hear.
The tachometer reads 750 rpm
